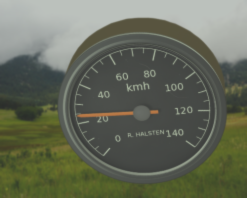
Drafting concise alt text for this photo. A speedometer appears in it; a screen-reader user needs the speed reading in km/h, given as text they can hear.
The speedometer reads 25 km/h
